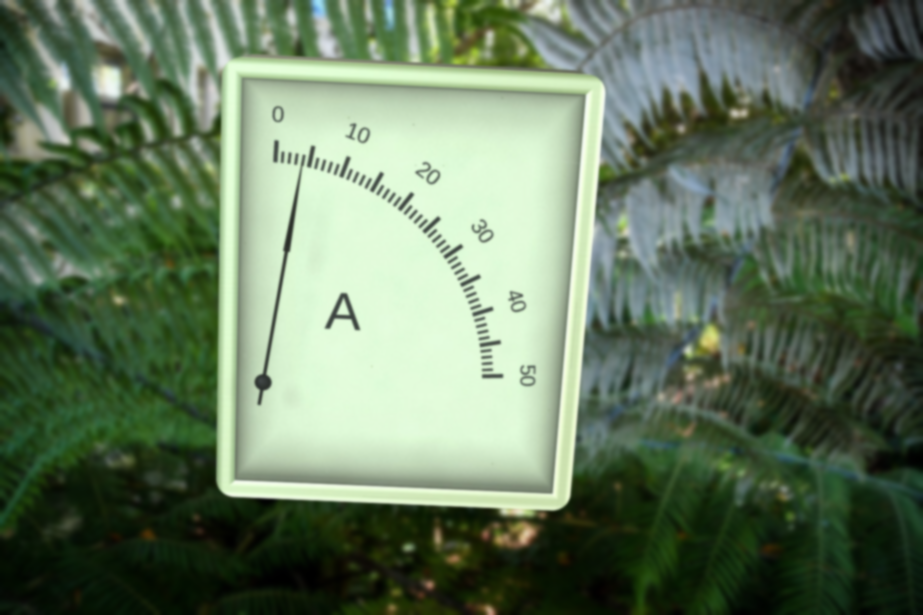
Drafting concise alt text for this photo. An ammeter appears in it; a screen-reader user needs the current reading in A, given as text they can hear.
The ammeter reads 4 A
